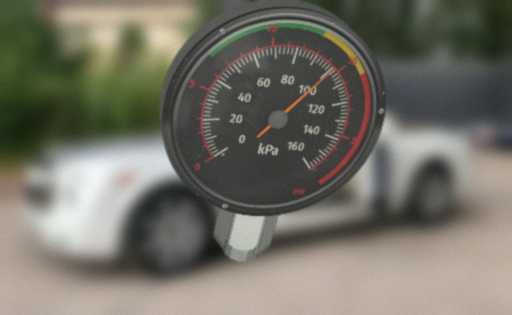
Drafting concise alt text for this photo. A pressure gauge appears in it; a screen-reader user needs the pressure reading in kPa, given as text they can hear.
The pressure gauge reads 100 kPa
